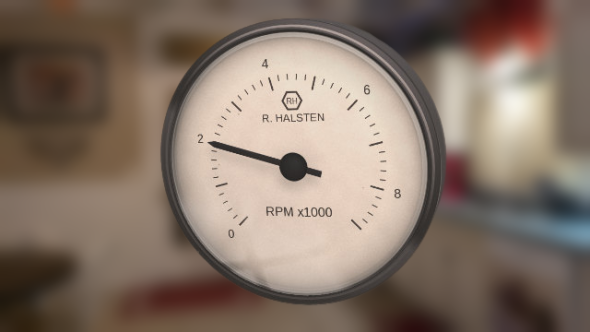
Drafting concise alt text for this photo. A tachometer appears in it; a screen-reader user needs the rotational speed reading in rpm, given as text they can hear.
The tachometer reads 2000 rpm
